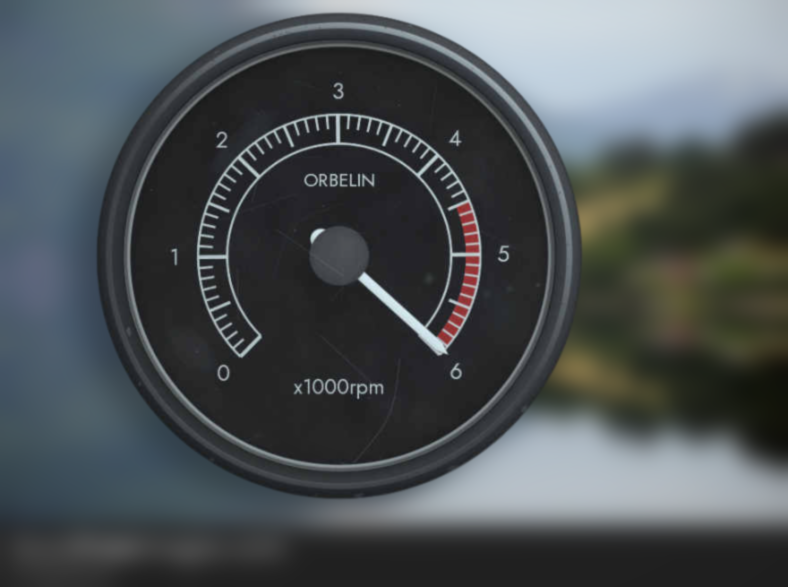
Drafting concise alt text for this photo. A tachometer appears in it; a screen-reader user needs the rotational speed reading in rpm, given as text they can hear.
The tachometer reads 5950 rpm
